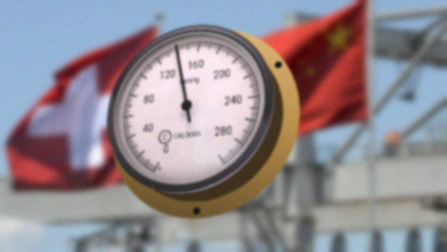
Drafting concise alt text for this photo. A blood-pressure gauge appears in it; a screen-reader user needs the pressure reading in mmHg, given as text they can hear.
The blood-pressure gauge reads 140 mmHg
